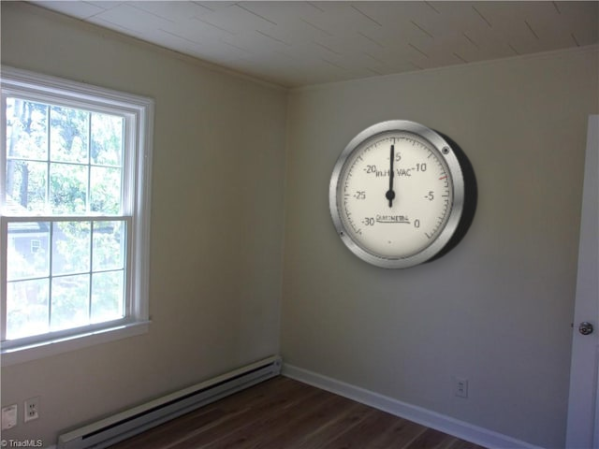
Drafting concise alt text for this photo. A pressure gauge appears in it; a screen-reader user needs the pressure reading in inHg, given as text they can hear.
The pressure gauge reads -15 inHg
